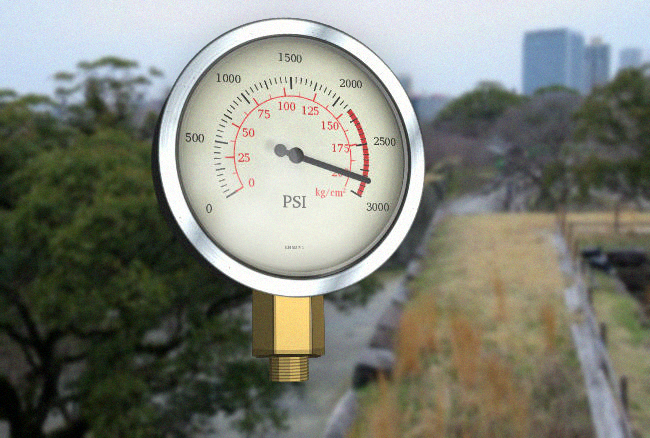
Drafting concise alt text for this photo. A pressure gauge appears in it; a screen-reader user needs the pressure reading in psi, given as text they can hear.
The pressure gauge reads 2850 psi
